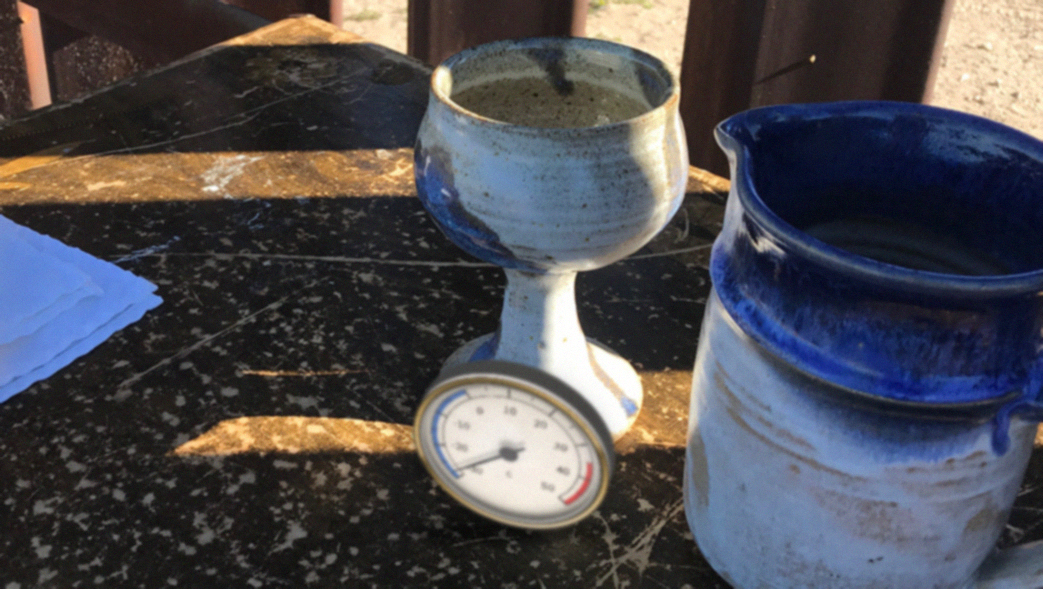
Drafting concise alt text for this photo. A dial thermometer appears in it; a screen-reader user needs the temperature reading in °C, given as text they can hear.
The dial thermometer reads -27.5 °C
